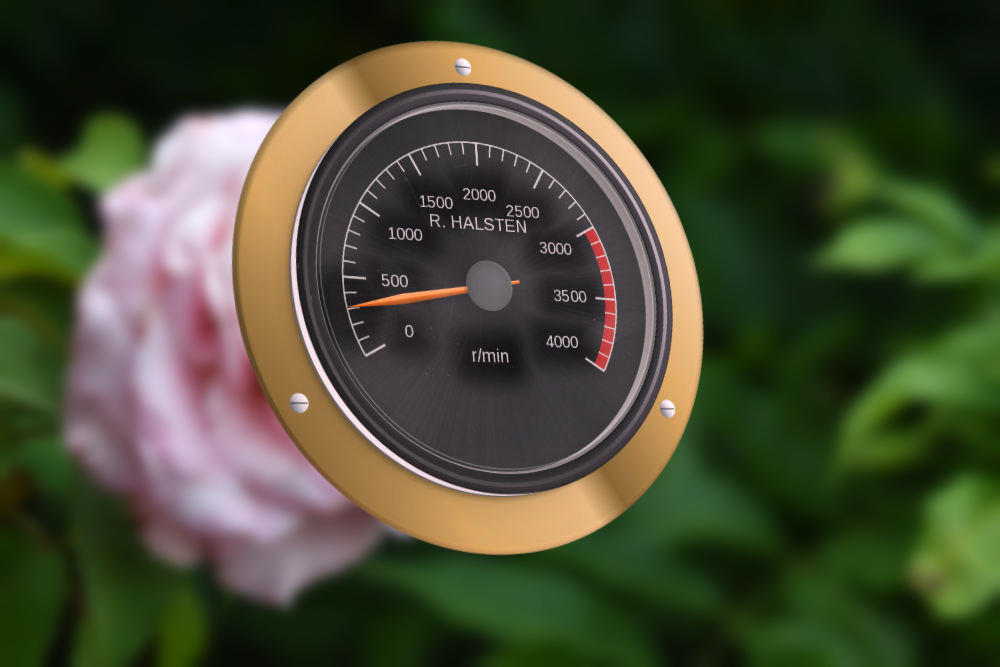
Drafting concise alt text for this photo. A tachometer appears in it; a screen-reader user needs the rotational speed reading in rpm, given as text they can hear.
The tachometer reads 300 rpm
